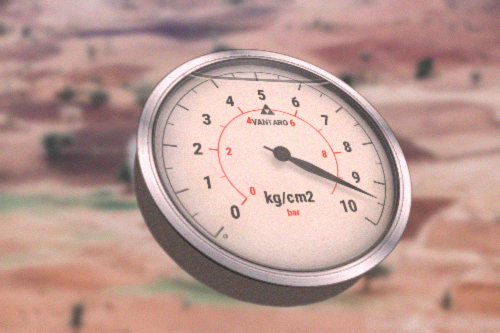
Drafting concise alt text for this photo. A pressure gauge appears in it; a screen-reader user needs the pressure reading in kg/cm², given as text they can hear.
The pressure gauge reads 9.5 kg/cm²
